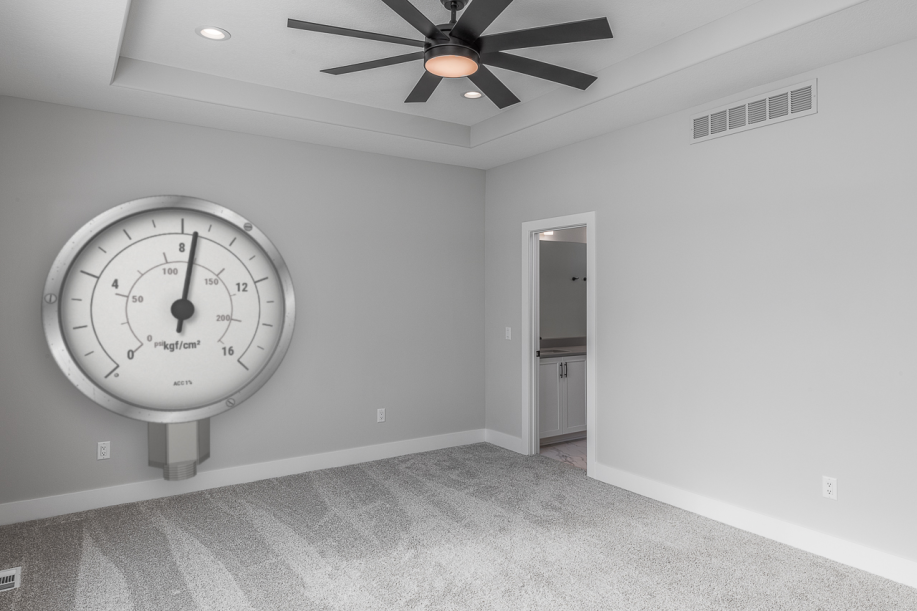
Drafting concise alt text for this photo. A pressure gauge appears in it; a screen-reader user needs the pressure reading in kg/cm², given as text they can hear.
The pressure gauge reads 8.5 kg/cm²
